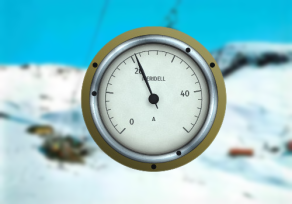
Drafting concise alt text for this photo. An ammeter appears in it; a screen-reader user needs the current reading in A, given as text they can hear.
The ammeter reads 21 A
